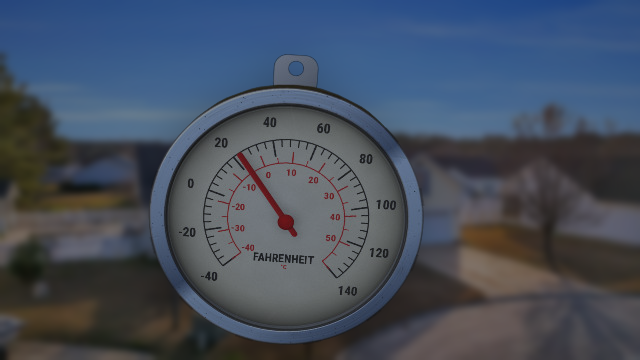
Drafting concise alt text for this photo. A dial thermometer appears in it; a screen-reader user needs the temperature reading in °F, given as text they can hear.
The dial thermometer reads 24 °F
